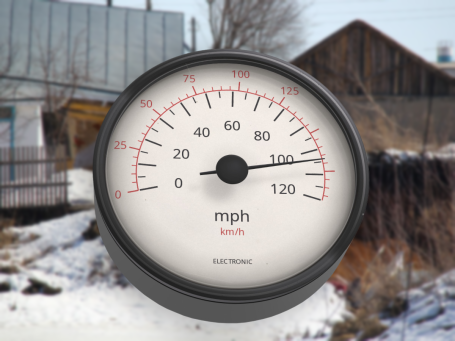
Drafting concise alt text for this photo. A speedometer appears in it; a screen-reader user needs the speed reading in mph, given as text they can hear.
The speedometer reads 105 mph
